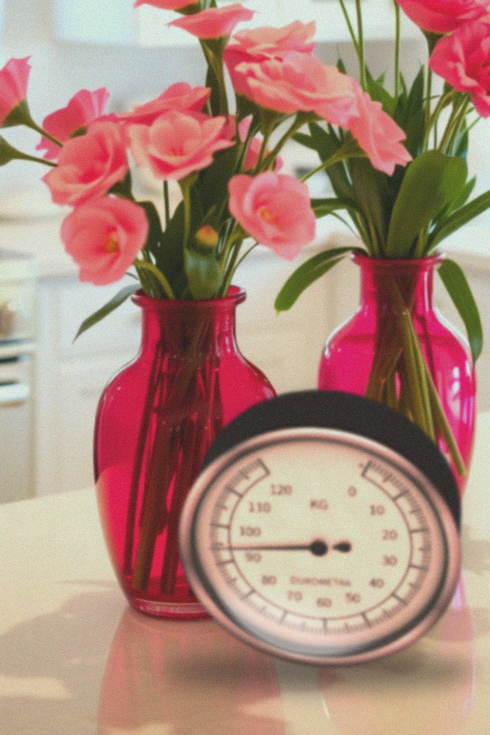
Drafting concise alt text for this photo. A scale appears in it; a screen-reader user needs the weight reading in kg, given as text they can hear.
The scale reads 95 kg
